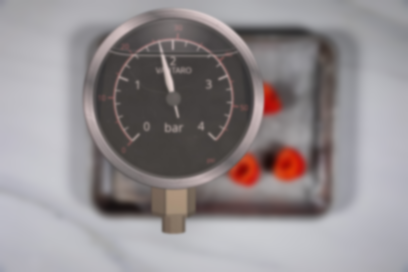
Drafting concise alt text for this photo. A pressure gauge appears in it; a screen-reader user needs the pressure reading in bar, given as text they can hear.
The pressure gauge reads 1.8 bar
